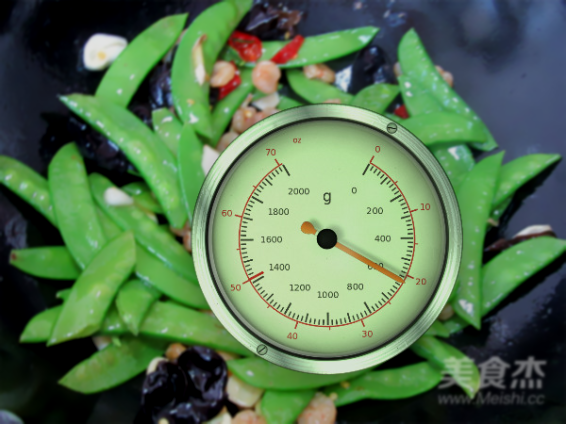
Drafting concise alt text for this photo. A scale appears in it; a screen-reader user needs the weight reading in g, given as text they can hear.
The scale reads 600 g
